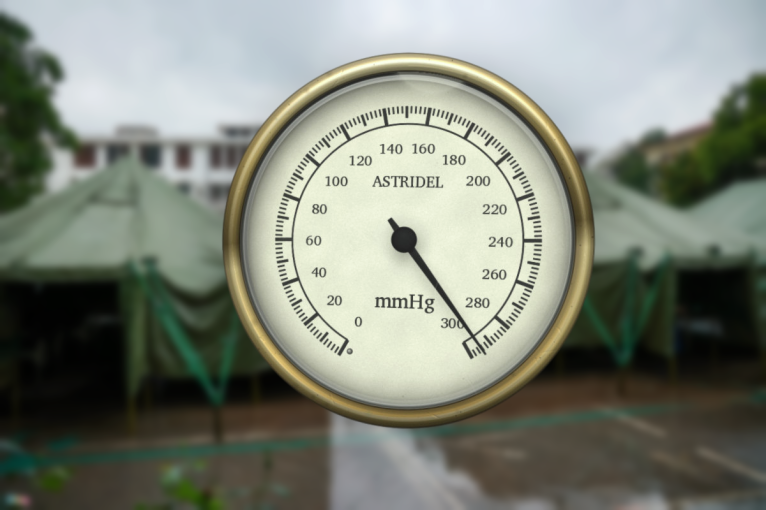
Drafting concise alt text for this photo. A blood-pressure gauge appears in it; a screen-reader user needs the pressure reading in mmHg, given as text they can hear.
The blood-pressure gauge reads 294 mmHg
